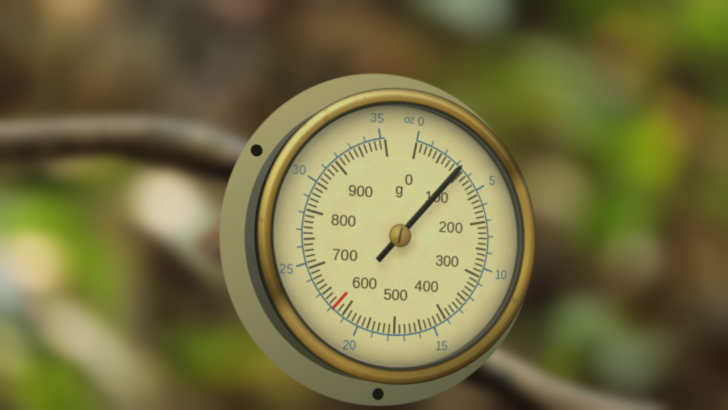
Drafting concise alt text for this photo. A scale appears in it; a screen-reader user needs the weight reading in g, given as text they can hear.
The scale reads 90 g
